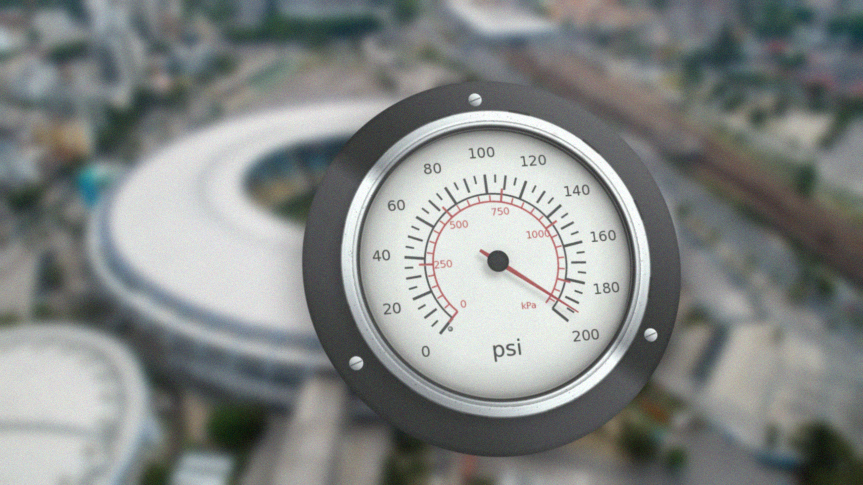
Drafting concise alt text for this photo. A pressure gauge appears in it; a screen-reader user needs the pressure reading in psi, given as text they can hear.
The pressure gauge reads 195 psi
